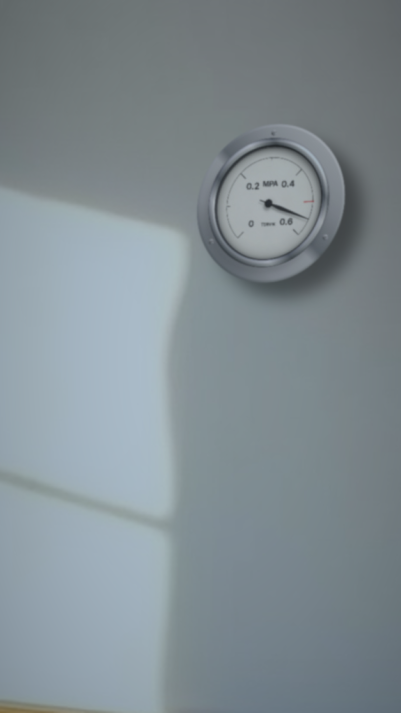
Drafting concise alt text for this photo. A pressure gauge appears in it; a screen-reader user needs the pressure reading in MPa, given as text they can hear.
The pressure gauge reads 0.55 MPa
